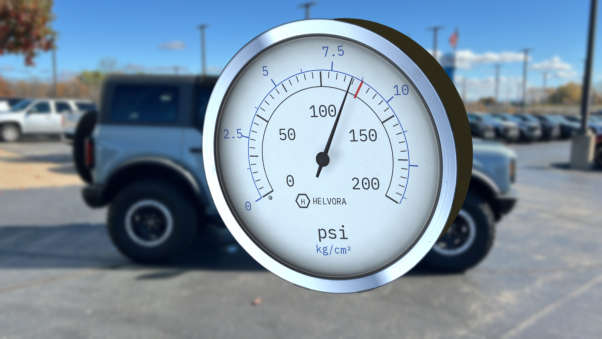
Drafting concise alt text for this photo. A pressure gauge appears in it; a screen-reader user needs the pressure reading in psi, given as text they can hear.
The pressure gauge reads 120 psi
